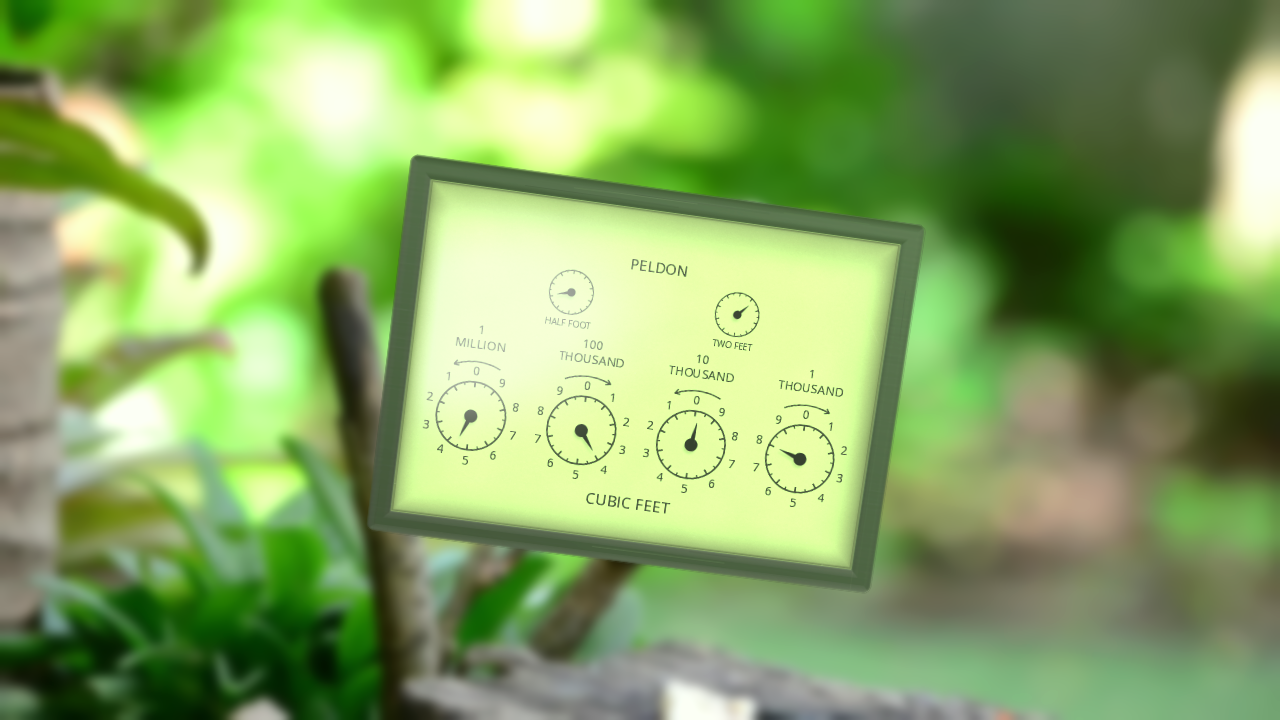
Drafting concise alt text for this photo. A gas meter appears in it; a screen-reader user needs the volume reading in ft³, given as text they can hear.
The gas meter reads 439800 ft³
